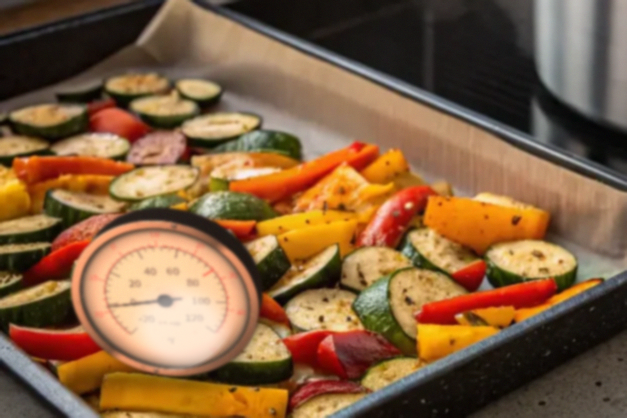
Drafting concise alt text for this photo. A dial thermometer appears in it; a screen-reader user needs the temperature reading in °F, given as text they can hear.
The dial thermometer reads 0 °F
